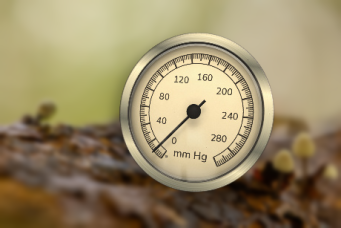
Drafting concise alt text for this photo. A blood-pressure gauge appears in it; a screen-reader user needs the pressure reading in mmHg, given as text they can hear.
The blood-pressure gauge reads 10 mmHg
